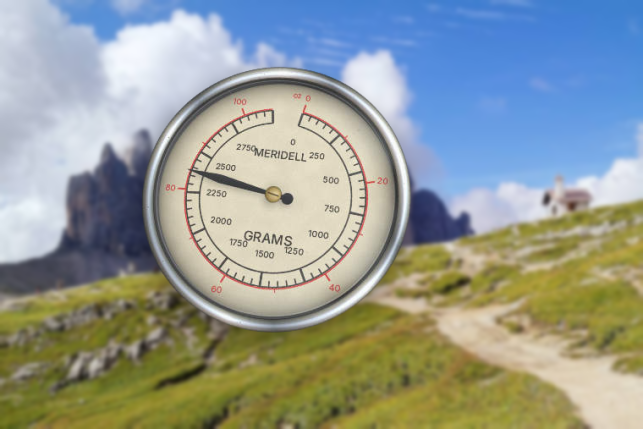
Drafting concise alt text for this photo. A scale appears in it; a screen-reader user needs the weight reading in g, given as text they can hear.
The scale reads 2375 g
